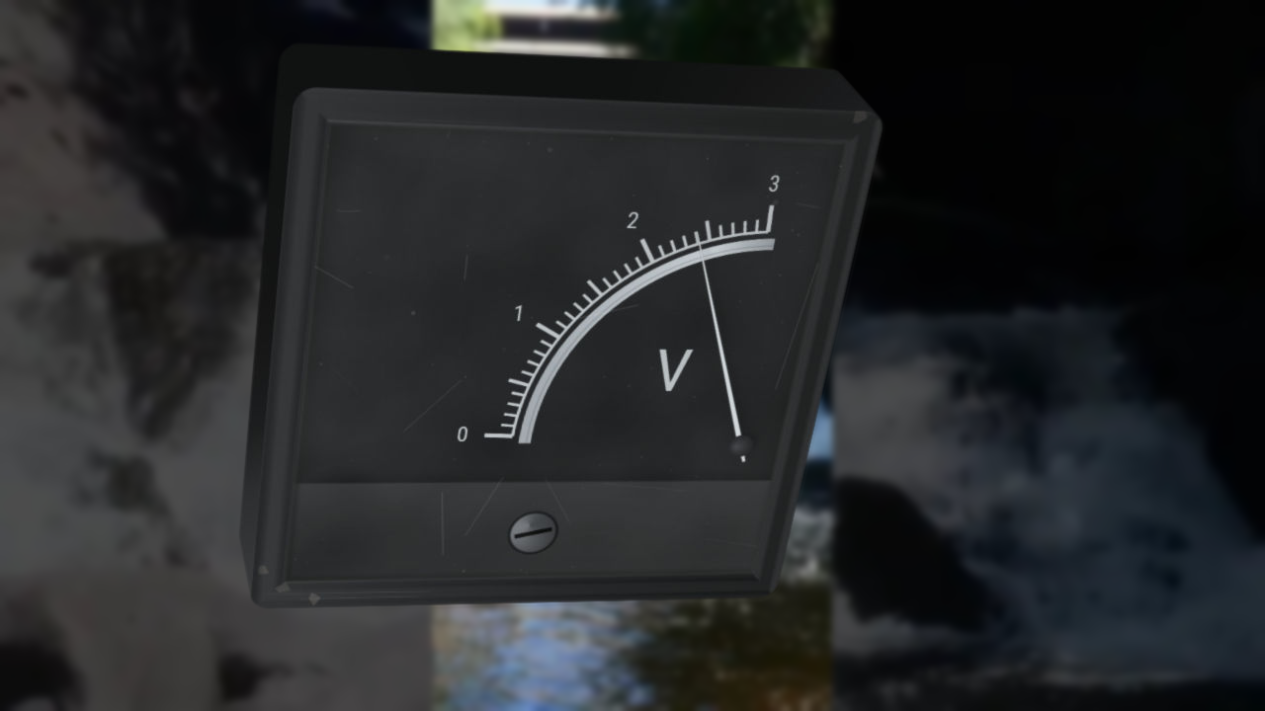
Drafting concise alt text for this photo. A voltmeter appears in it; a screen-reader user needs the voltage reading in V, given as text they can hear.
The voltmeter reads 2.4 V
